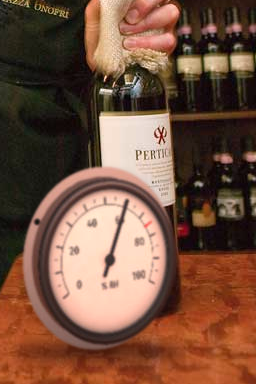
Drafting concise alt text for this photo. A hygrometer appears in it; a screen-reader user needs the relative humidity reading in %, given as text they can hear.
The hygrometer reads 60 %
